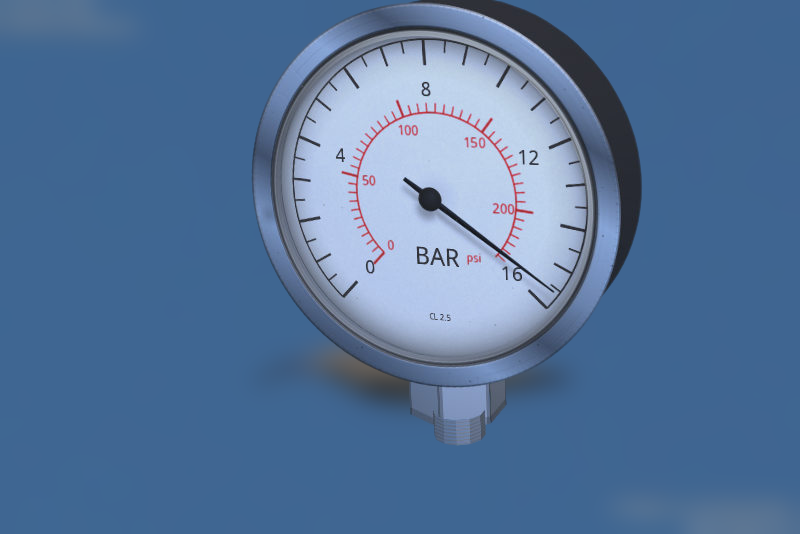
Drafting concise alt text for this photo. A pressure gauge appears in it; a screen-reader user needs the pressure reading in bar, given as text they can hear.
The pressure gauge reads 15.5 bar
